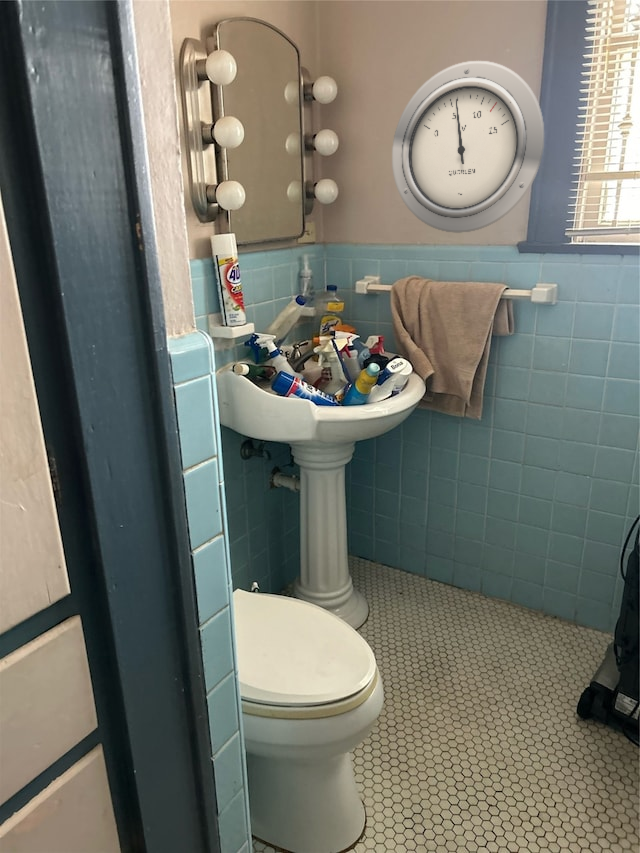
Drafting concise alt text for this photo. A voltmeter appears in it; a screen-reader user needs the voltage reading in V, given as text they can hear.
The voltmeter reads 6 V
